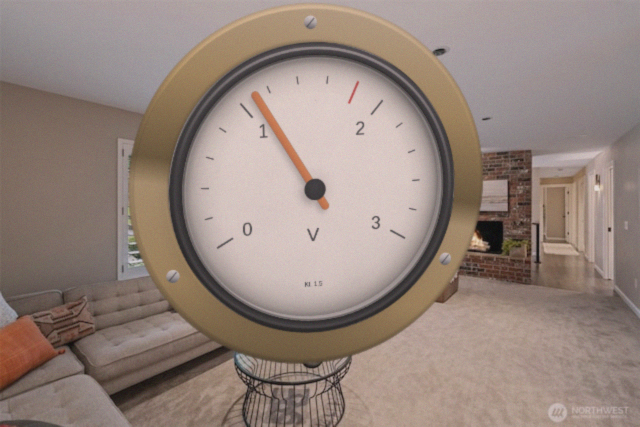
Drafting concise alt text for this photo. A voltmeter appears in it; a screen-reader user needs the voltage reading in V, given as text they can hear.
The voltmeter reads 1.1 V
